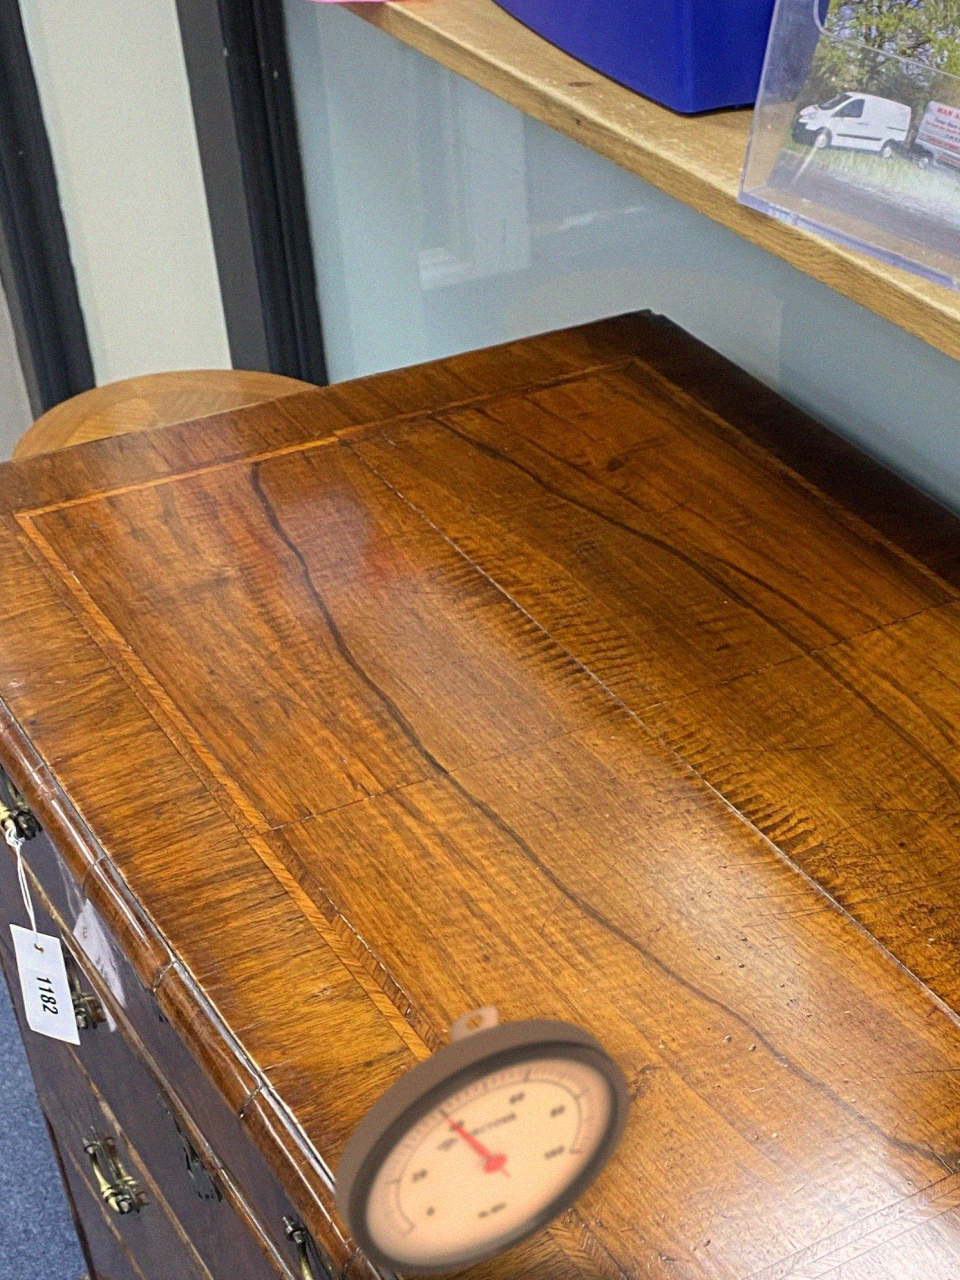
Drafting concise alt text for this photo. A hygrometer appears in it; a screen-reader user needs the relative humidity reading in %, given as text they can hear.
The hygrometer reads 40 %
